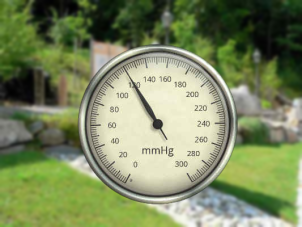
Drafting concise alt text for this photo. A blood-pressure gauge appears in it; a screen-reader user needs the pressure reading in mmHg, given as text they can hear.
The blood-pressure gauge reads 120 mmHg
